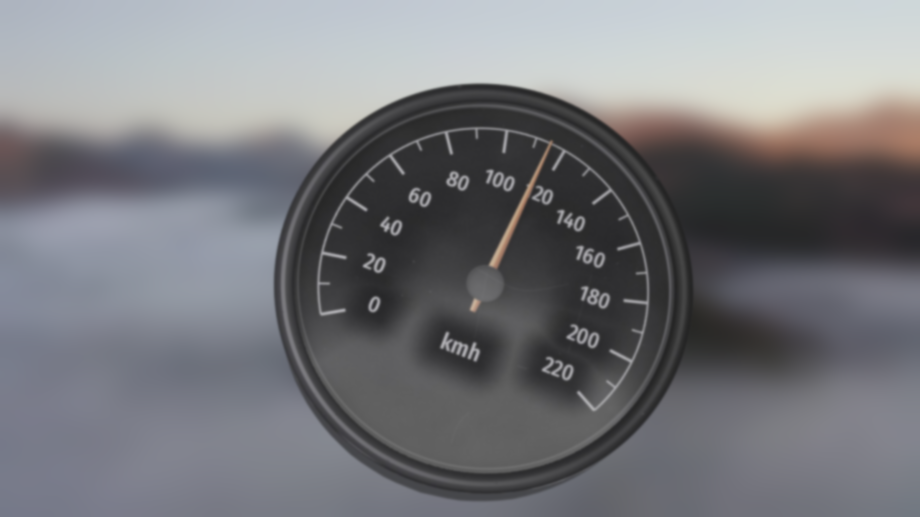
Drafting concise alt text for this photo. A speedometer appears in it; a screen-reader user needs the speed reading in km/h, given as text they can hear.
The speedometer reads 115 km/h
